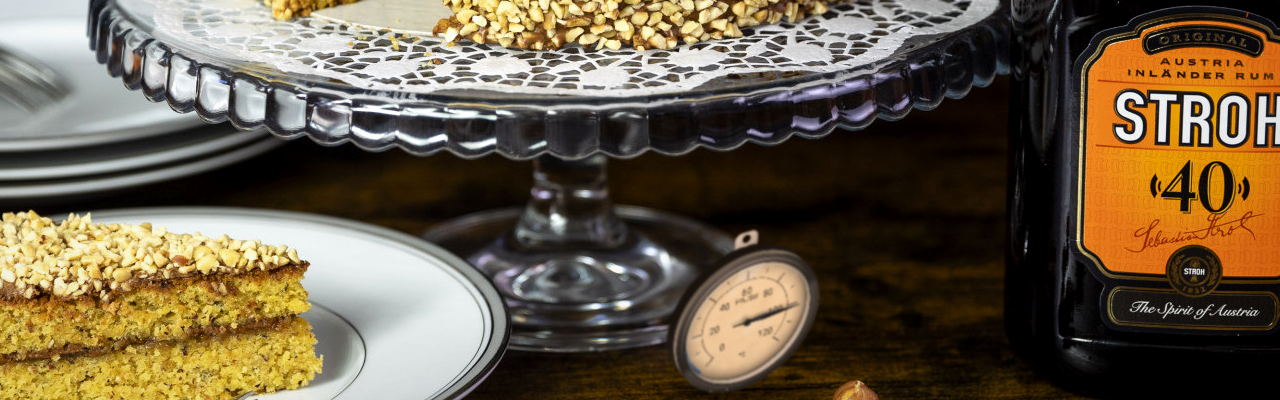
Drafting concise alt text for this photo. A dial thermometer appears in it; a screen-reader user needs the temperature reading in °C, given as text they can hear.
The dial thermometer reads 100 °C
